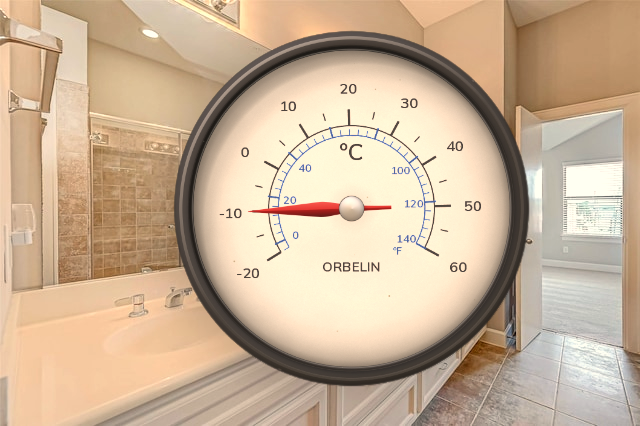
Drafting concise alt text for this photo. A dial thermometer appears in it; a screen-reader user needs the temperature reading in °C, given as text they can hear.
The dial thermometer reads -10 °C
